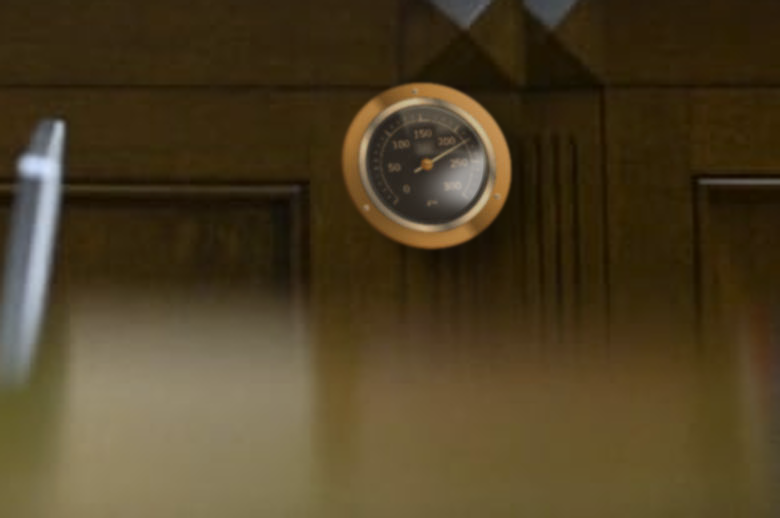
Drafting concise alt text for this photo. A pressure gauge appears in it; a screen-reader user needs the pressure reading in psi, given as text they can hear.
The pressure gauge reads 220 psi
